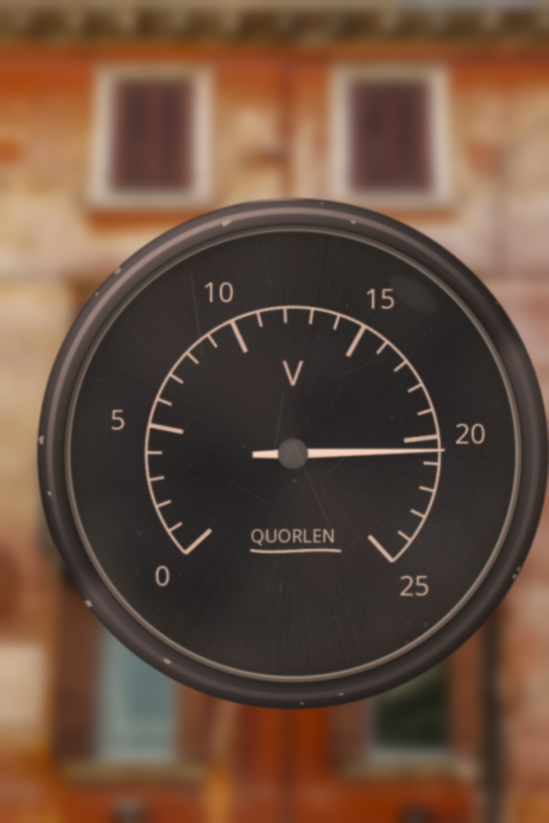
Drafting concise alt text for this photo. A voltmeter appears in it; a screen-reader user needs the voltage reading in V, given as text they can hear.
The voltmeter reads 20.5 V
